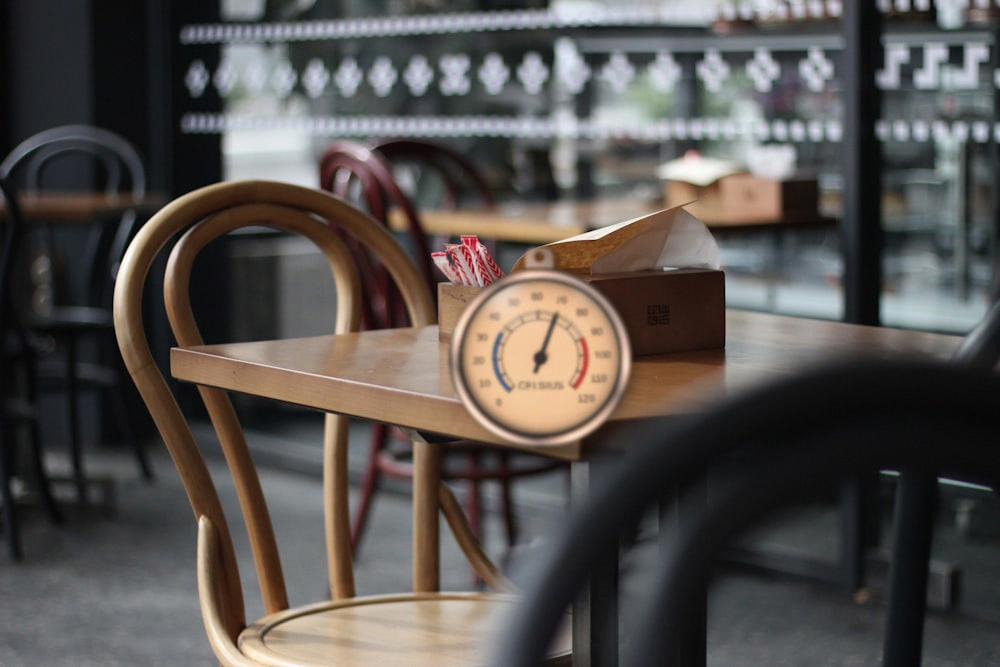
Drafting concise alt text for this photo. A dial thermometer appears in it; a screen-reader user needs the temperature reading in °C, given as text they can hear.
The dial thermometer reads 70 °C
